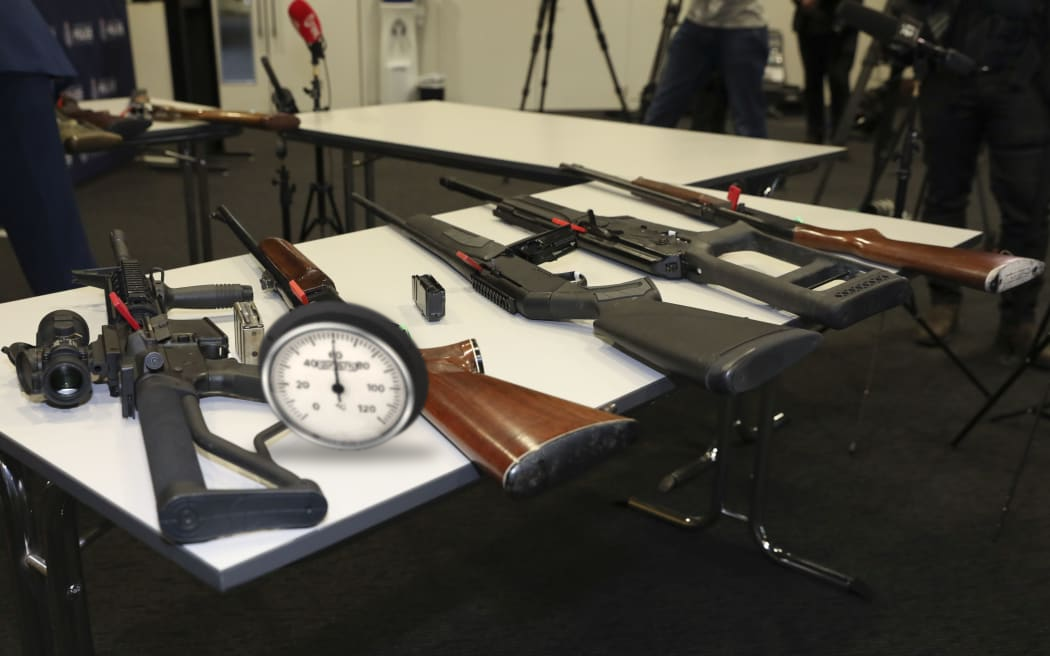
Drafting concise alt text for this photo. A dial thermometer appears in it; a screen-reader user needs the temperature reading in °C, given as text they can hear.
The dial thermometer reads 60 °C
